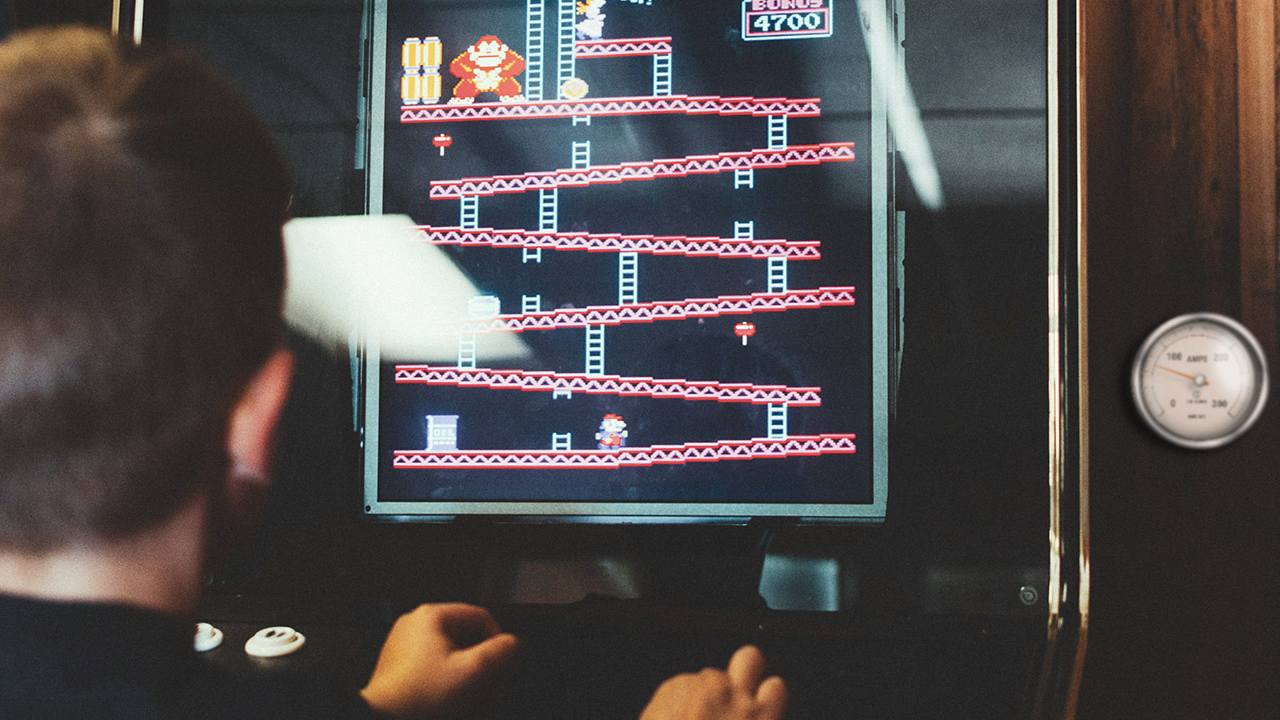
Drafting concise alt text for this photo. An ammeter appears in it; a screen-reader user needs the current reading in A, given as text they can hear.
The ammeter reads 70 A
